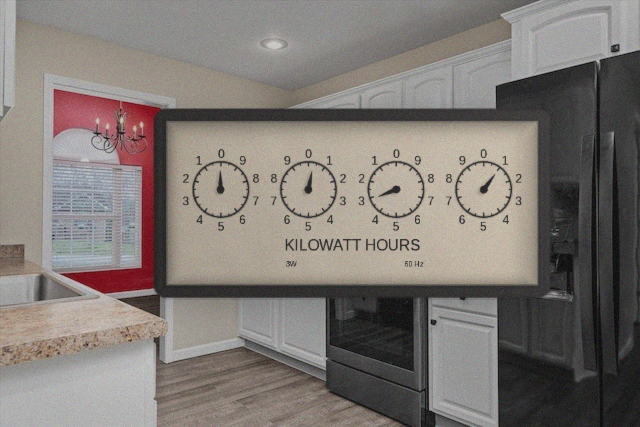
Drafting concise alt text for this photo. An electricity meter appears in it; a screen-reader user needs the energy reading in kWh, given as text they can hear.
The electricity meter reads 31 kWh
